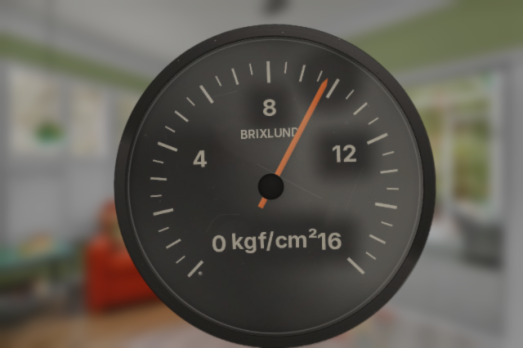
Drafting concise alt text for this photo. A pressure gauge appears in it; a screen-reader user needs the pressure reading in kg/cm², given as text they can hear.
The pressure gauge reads 9.75 kg/cm²
